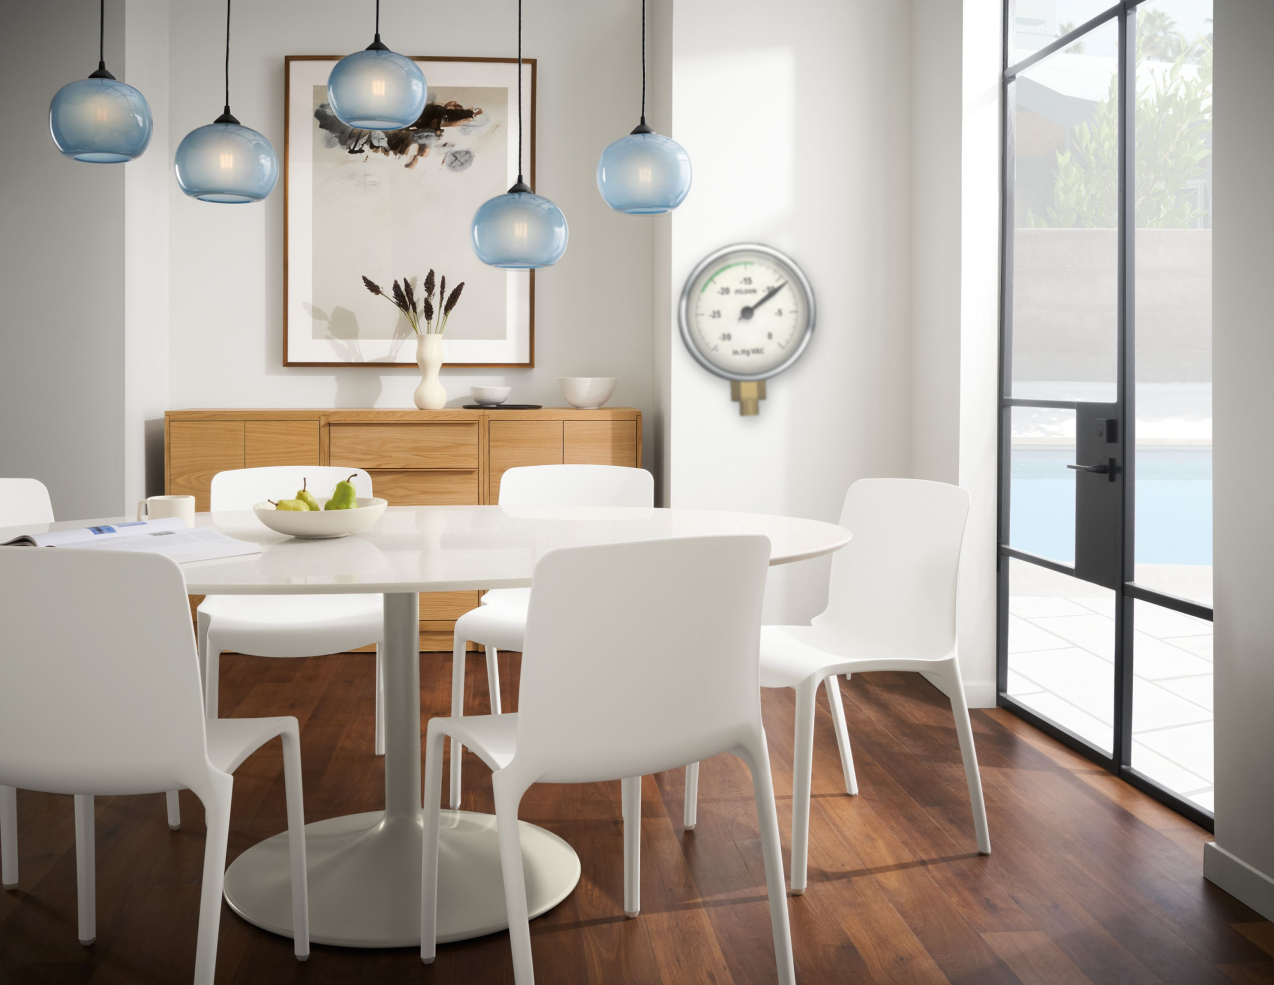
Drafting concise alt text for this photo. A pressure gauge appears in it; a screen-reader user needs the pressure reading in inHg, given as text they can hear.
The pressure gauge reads -9 inHg
